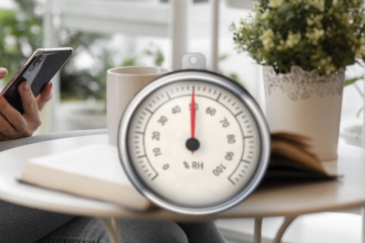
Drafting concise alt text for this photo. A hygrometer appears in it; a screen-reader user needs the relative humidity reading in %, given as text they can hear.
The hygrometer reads 50 %
